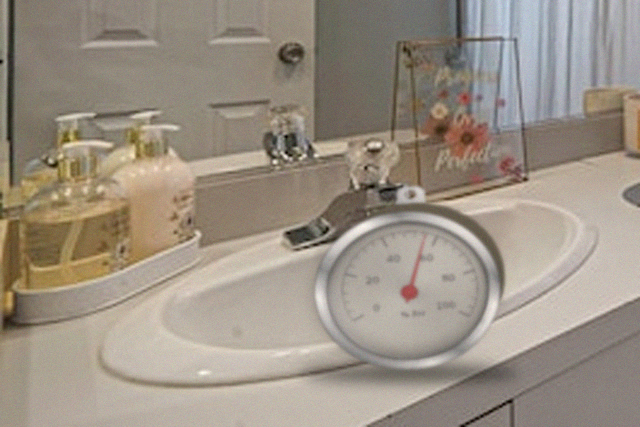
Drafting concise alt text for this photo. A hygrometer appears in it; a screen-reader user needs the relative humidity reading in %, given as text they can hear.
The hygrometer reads 56 %
